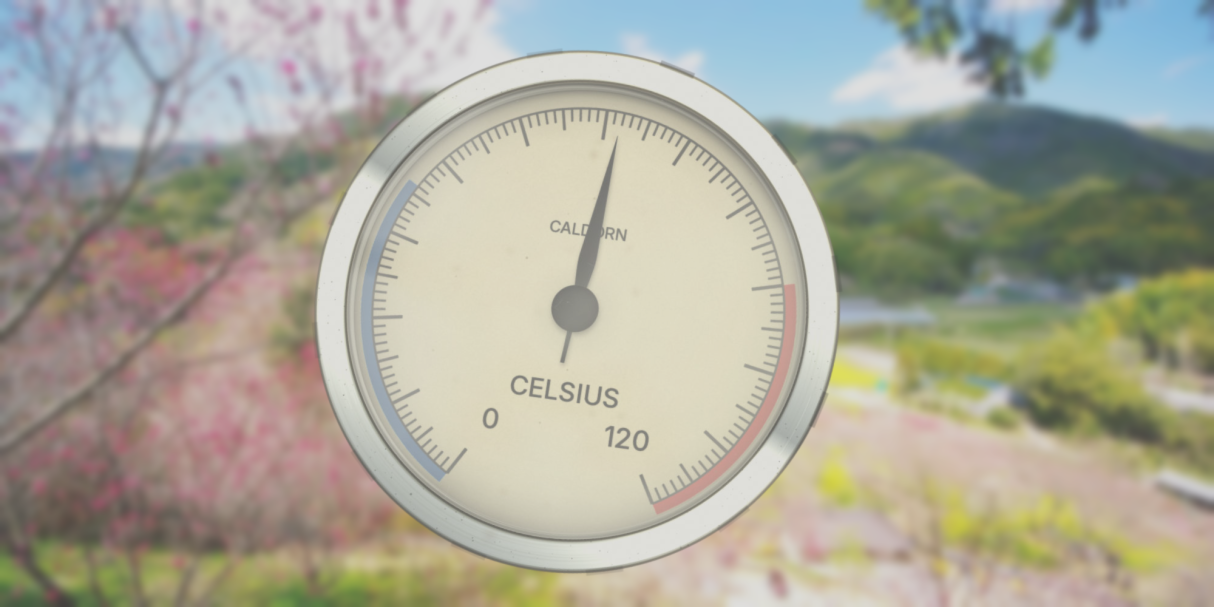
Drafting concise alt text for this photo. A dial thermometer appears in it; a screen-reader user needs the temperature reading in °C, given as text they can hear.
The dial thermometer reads 62 °C
